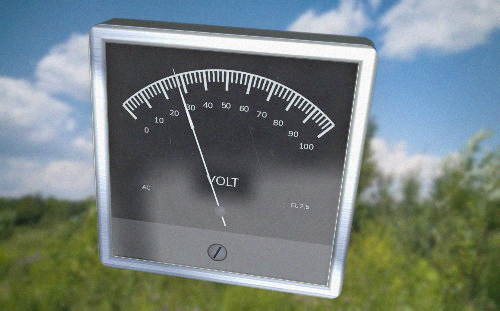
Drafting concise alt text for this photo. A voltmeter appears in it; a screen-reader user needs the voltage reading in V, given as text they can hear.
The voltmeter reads 28 V
